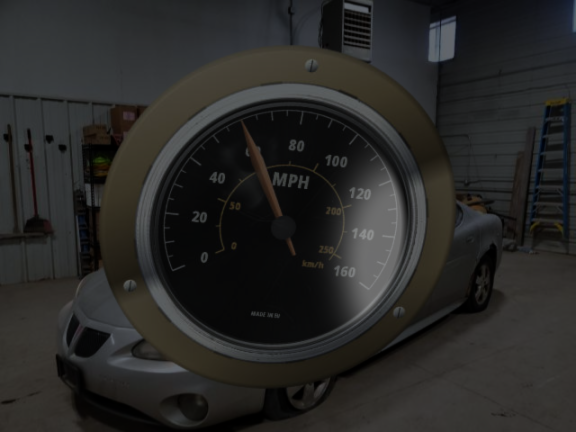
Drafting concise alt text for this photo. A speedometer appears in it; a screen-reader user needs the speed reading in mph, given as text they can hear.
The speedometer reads 60 mph
